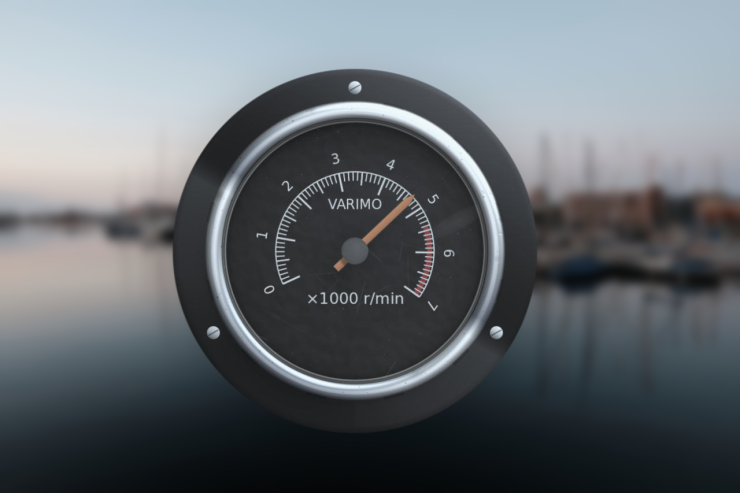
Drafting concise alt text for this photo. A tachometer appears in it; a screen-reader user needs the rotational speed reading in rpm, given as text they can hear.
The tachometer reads 4700 rpm
